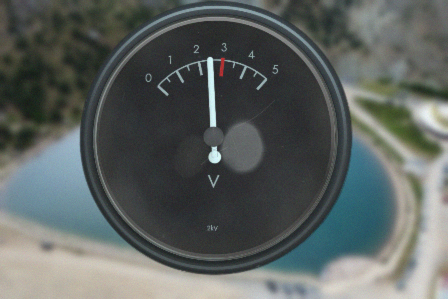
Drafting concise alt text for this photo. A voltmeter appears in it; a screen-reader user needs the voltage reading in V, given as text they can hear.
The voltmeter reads 2.5 V
